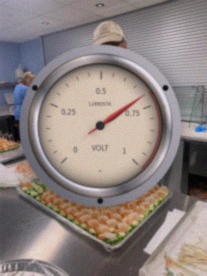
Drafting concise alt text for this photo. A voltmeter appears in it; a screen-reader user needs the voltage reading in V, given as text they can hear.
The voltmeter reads 0.7 V
